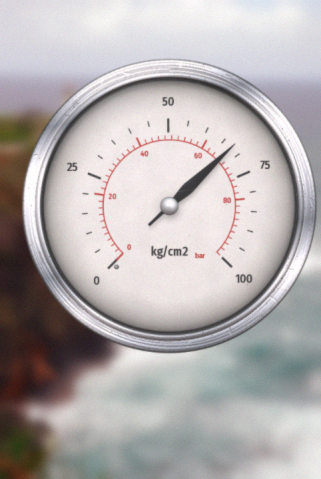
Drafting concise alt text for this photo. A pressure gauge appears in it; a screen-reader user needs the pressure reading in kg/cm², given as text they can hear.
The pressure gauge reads 67.5 kg/cm²
